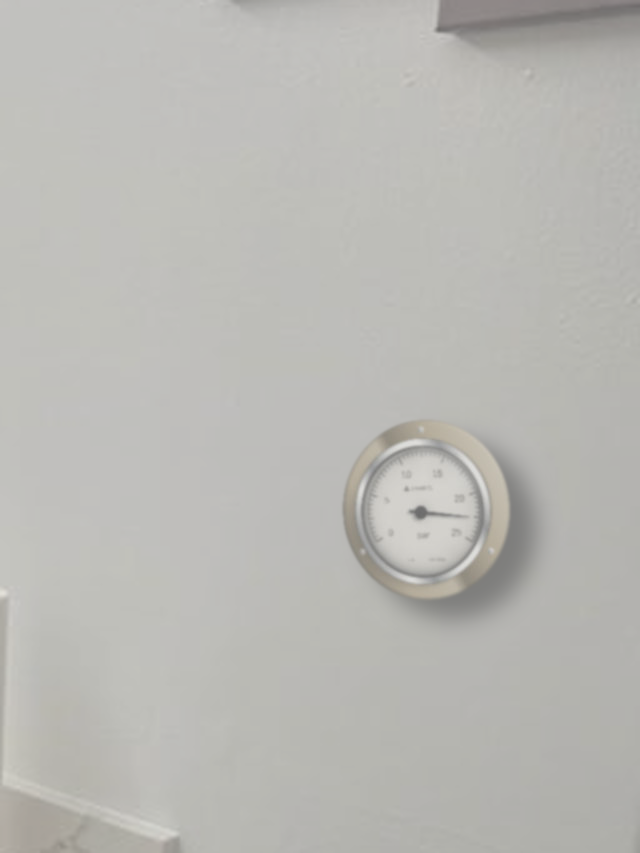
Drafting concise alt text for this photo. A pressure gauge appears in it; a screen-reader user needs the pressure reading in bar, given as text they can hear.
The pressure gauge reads 22.5 bar
